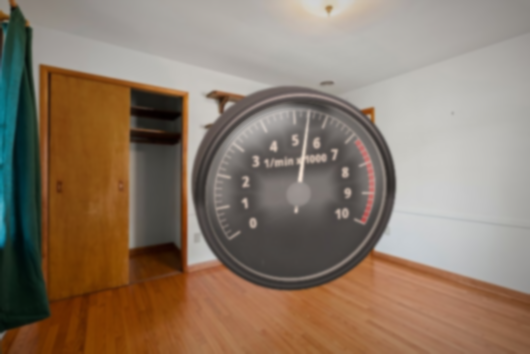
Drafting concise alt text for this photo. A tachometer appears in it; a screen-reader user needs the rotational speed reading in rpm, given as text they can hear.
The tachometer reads 5400 rpm
